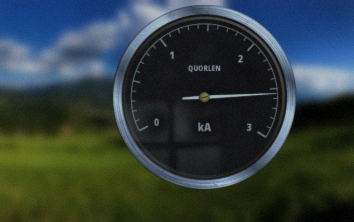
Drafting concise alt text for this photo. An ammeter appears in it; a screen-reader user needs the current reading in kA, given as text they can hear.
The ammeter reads 2.55 kA
